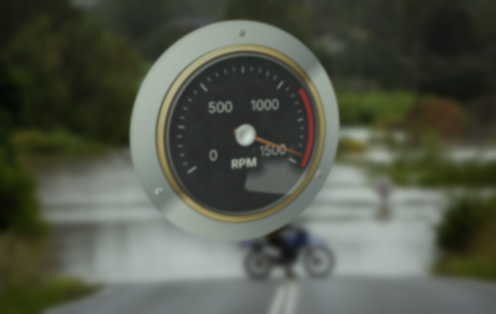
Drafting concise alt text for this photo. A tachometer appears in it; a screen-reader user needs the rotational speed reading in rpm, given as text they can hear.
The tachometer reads 1450 rpm
